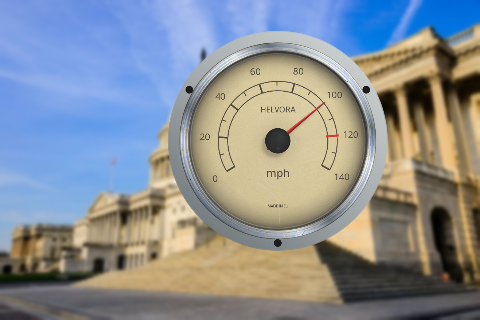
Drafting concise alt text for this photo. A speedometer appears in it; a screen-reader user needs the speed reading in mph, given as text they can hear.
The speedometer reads 100 mph
